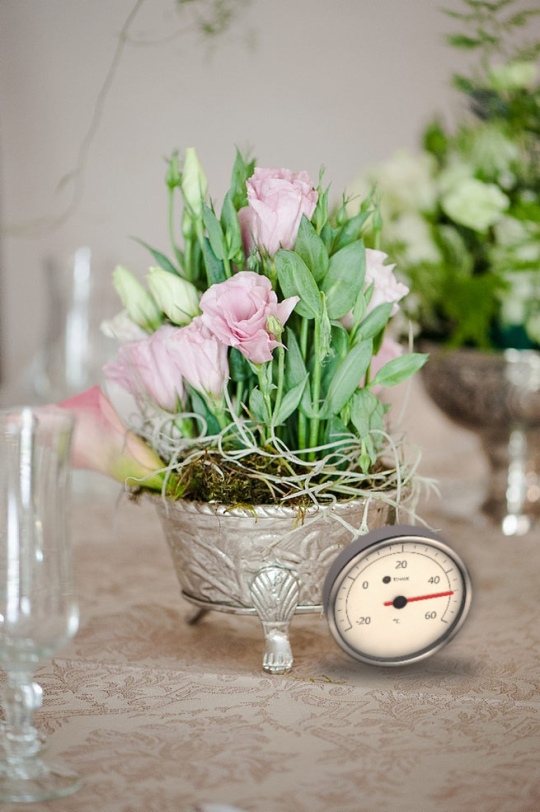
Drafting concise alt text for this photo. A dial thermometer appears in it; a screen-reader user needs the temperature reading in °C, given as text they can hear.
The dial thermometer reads 48 °C
